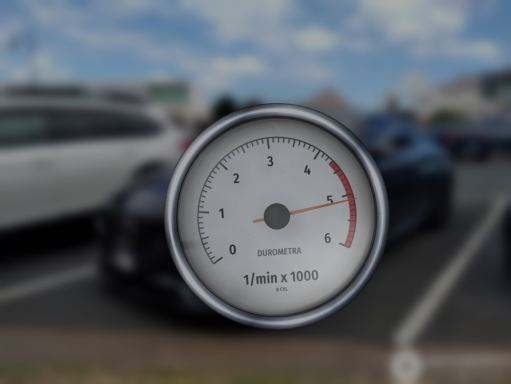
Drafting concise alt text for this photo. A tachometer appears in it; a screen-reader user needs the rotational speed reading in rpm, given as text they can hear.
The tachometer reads 5100 rpm
